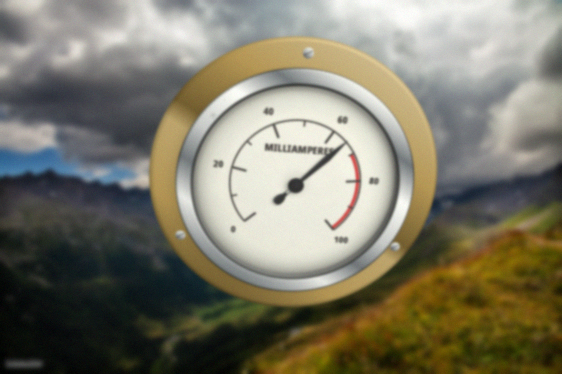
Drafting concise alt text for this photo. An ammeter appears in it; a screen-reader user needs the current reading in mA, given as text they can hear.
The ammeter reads 65 mA
